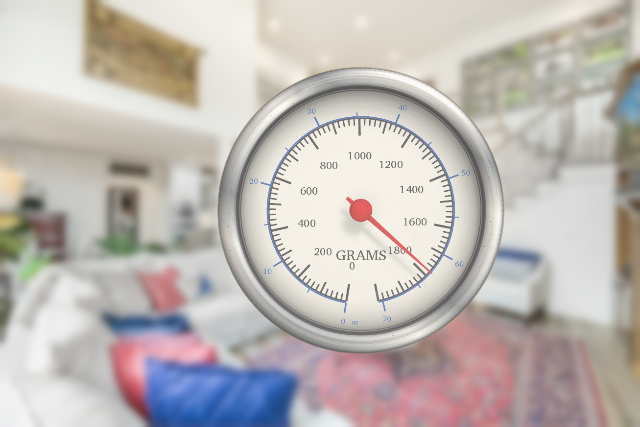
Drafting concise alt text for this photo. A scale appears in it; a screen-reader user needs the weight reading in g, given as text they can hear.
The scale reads 1780 g
